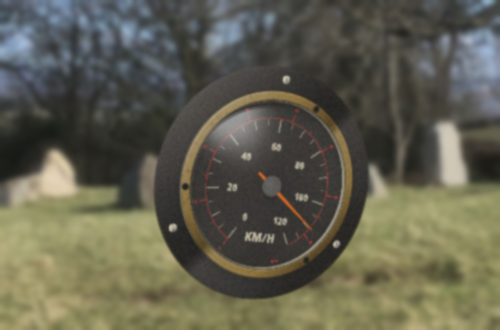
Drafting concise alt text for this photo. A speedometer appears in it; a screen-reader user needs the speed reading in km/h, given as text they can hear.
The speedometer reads 110 km/h
